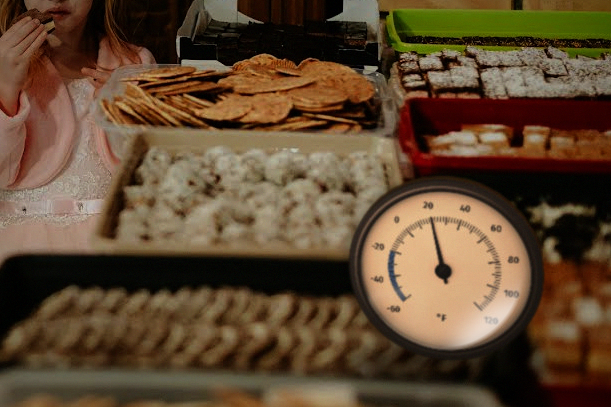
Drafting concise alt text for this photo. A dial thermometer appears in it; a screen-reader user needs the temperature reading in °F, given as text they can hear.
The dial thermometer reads 20 °F
